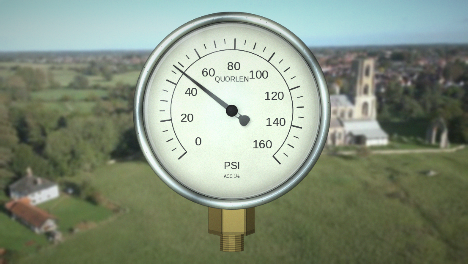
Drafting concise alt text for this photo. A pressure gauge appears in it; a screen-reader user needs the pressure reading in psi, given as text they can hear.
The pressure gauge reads 47.5 psi
